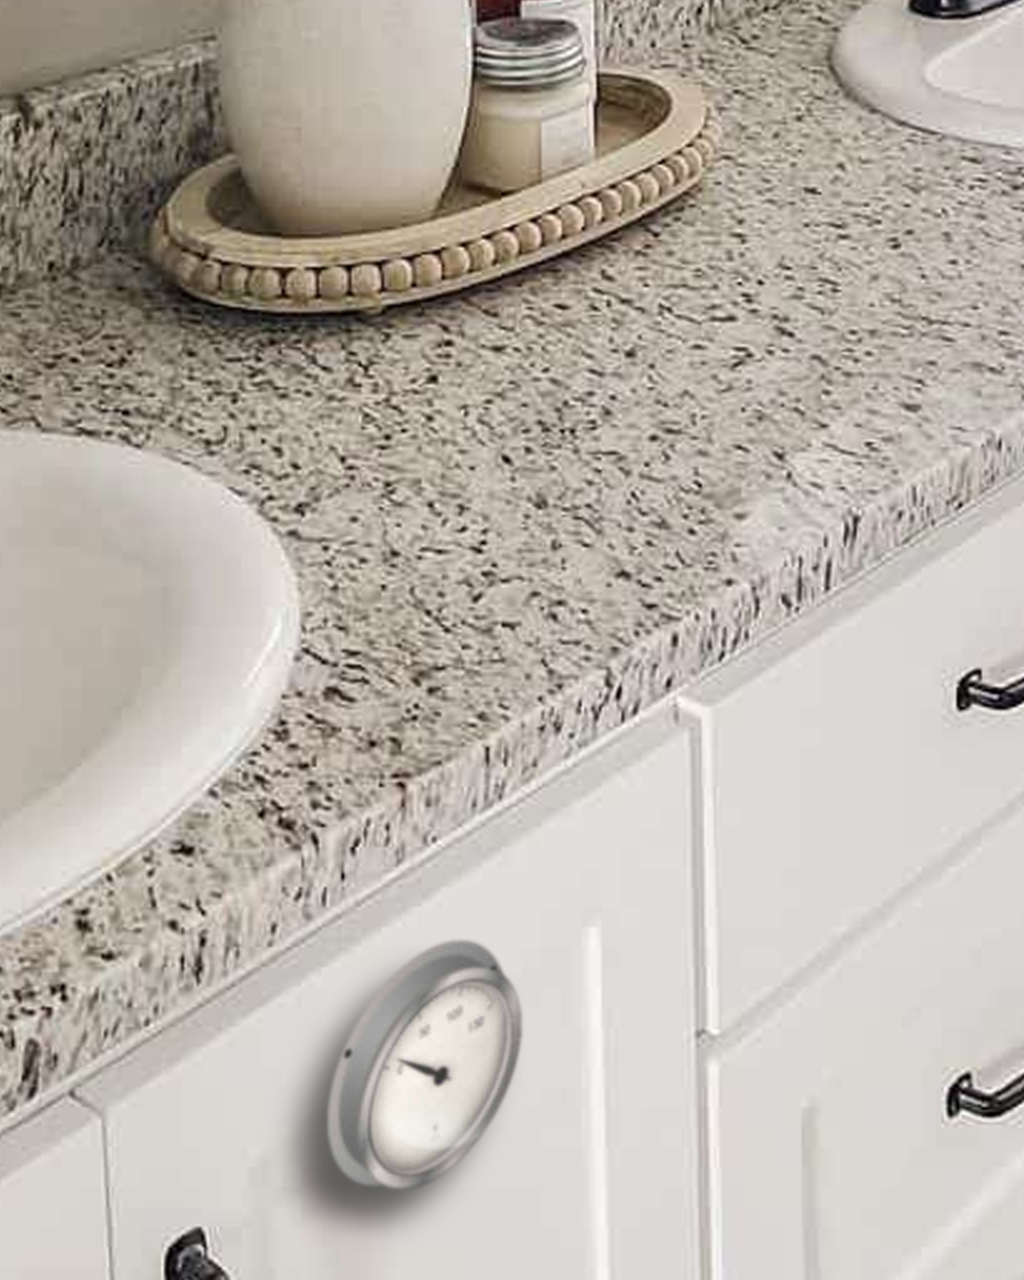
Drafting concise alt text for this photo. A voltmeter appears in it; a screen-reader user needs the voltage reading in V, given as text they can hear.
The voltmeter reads 10 V
